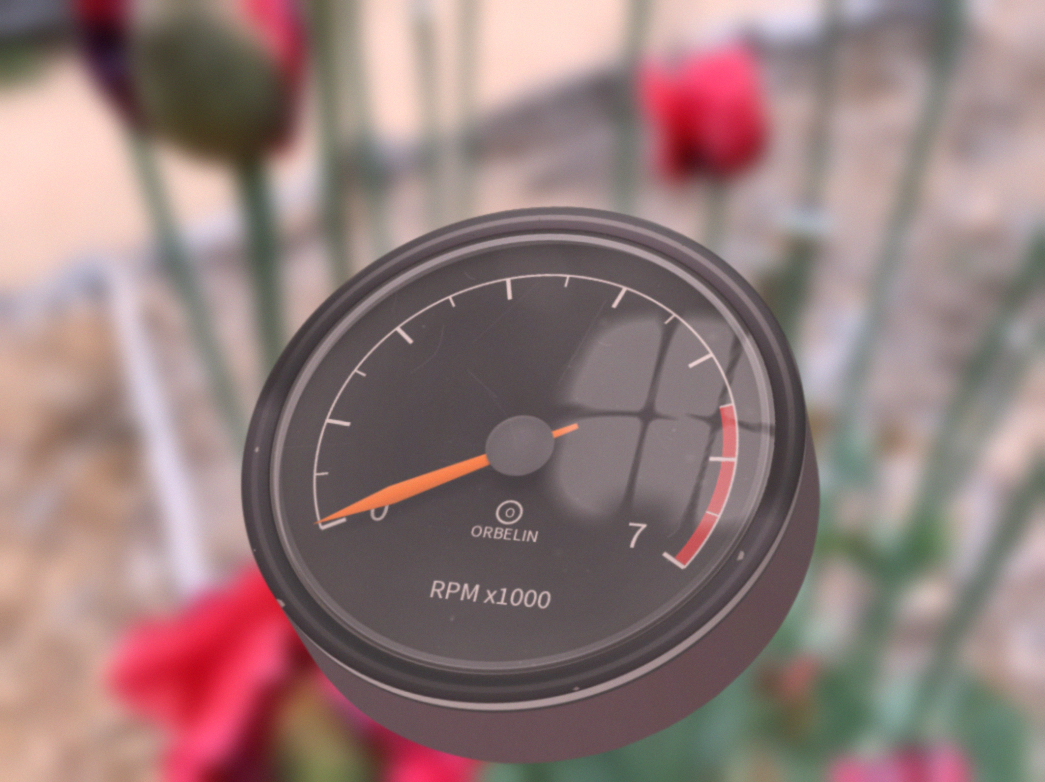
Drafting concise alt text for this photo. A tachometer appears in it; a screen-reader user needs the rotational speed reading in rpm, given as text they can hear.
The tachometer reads 0 rpm
